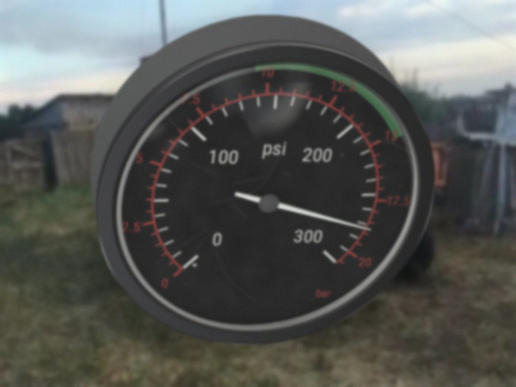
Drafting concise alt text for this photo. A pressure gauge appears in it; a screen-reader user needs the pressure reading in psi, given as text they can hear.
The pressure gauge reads 270 psi
